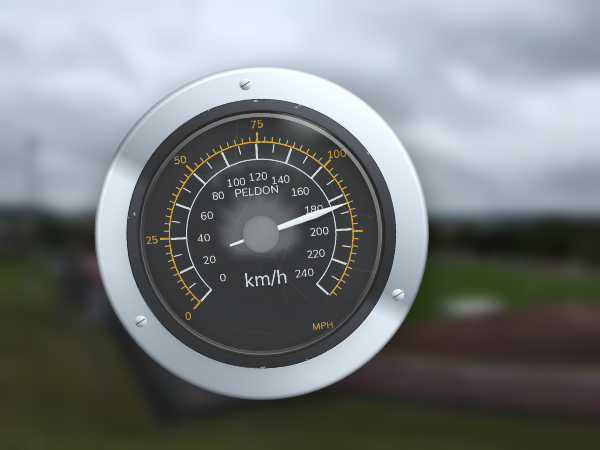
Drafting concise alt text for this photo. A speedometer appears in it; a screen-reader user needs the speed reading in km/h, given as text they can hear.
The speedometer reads 185 km/h
